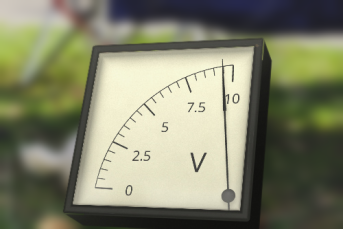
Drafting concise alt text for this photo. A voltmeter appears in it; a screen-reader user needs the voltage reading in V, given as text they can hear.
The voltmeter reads 9.5 V
